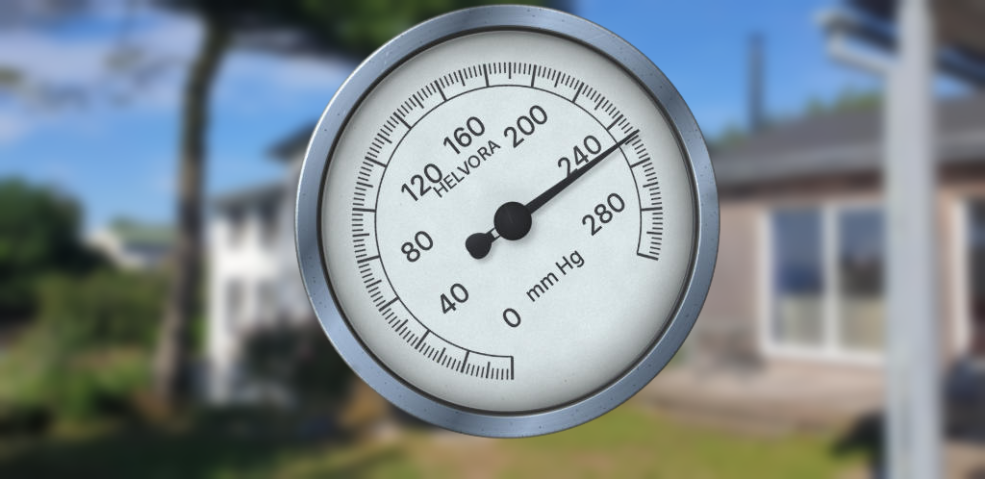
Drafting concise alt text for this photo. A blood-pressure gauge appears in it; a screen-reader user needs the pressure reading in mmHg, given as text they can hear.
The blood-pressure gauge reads 248 mmHg
